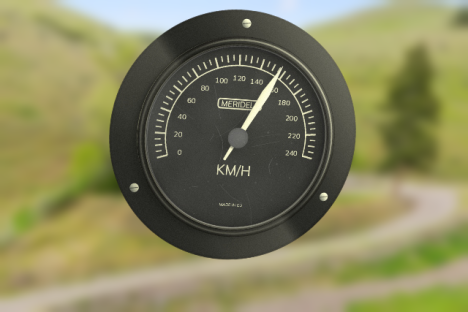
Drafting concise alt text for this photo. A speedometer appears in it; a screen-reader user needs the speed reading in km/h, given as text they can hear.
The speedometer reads 155 km/h
